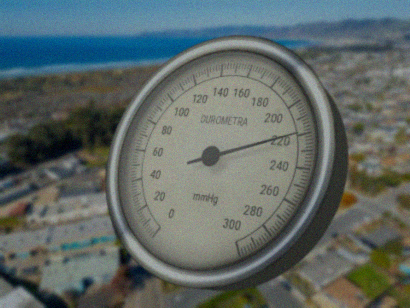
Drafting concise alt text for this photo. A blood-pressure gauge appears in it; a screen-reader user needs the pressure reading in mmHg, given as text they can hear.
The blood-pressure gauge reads 220 mmHg
